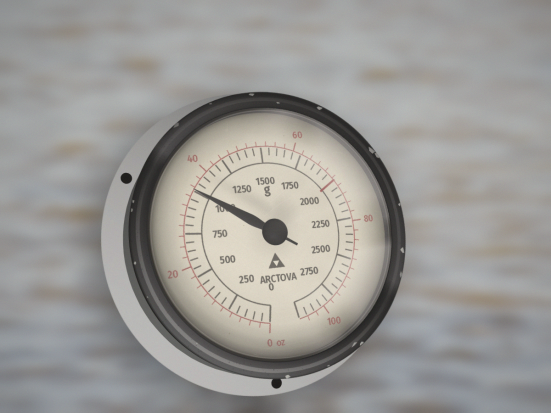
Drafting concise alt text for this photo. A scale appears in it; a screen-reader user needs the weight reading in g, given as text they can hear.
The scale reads 1000 g
